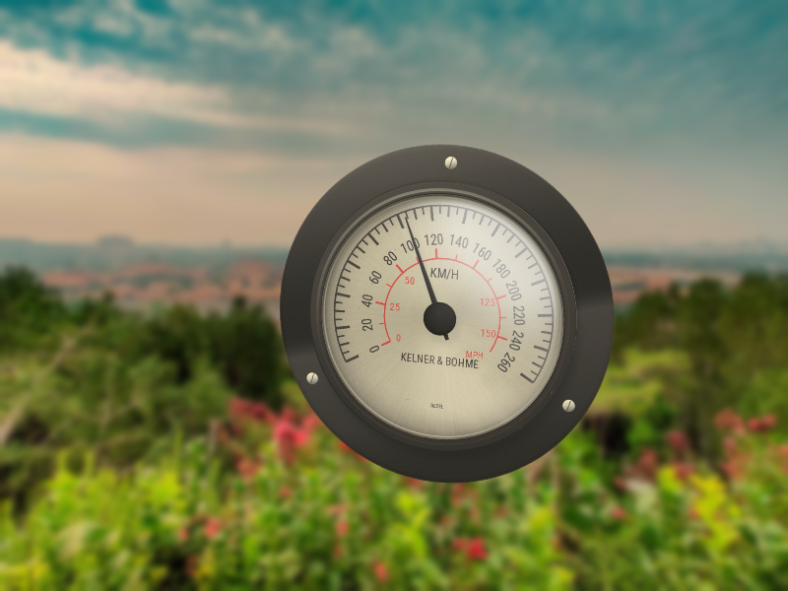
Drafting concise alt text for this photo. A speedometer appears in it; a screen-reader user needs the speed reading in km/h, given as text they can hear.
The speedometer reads 105 km/h
